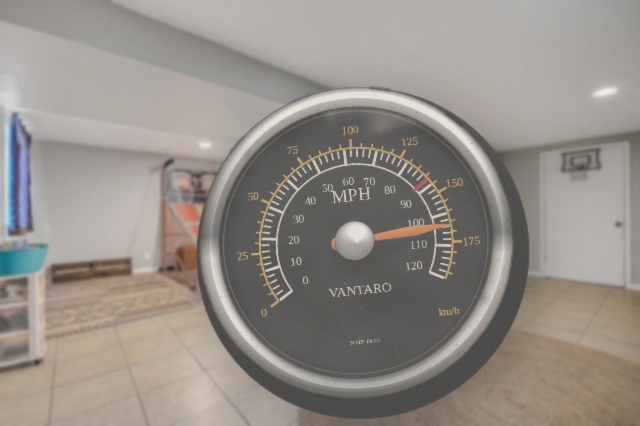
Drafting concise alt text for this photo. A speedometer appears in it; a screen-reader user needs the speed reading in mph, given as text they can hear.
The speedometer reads 104 mph
